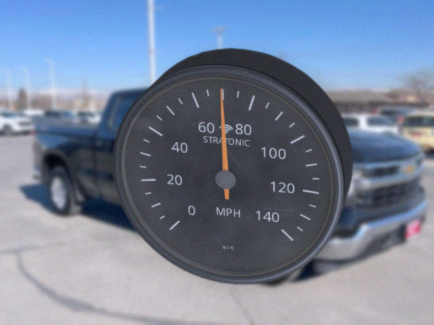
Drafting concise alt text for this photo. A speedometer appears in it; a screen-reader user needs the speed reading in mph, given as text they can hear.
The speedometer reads 70 mph
